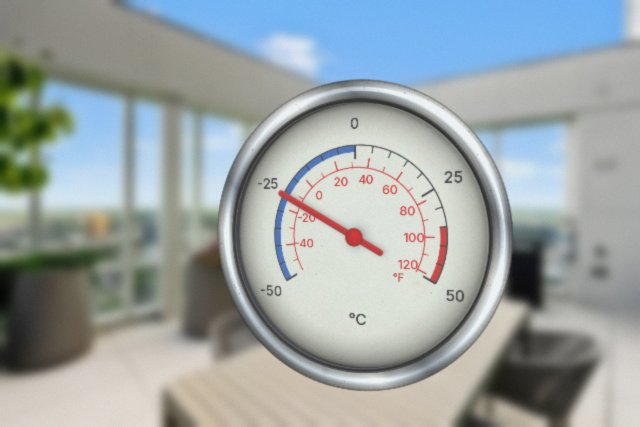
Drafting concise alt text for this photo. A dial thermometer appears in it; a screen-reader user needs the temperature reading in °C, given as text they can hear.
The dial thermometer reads -25 °C
